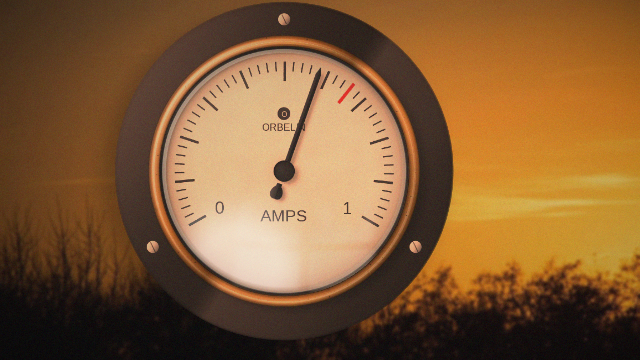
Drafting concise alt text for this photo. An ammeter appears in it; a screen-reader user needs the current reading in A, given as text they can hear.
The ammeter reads 0.58 A
